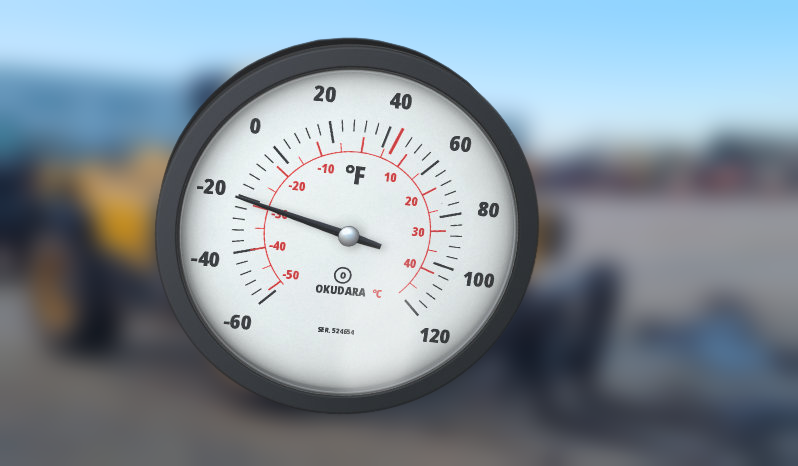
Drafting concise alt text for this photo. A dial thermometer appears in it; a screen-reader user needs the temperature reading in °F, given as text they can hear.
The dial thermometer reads -20 °F
